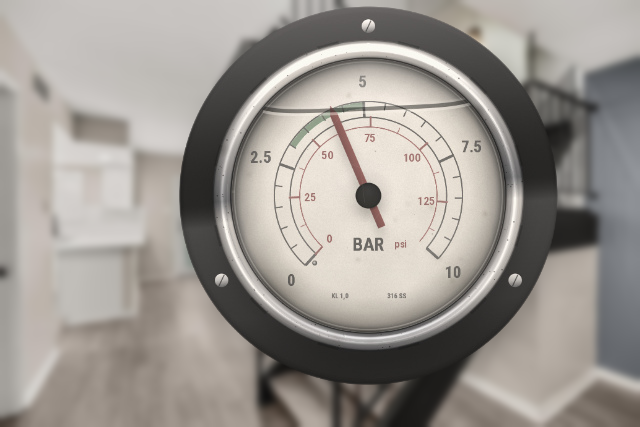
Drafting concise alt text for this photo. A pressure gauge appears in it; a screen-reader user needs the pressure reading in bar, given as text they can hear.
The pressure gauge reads 4.25 bar
